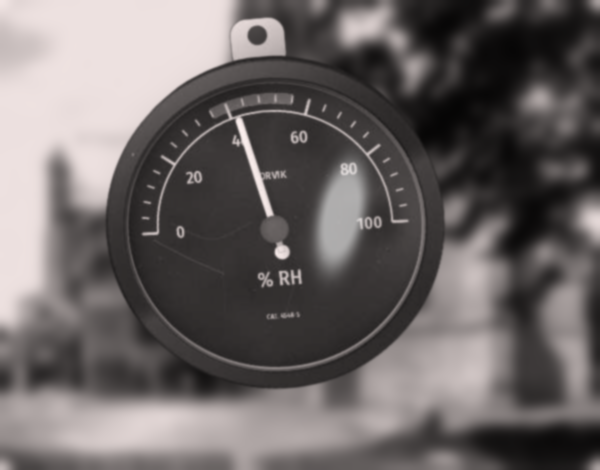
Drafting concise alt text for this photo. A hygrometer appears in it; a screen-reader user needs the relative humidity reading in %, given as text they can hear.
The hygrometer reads 42 %
